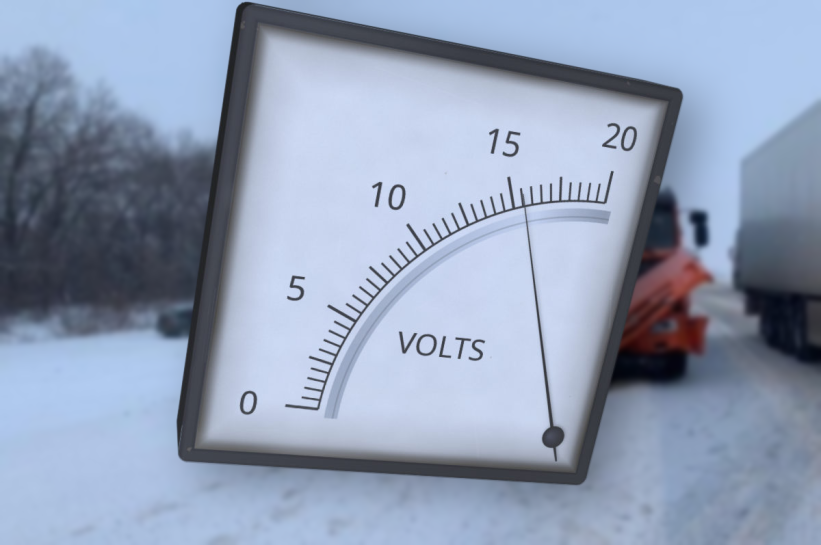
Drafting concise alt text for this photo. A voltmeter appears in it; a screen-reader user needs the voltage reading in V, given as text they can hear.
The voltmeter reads 15.5 V
